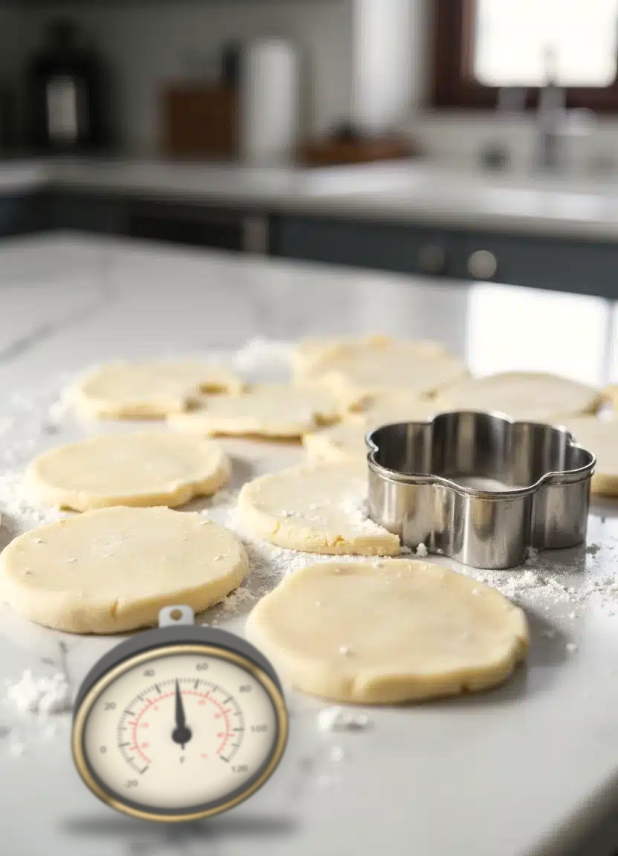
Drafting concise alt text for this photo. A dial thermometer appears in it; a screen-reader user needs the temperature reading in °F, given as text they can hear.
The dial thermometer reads 50 °F
